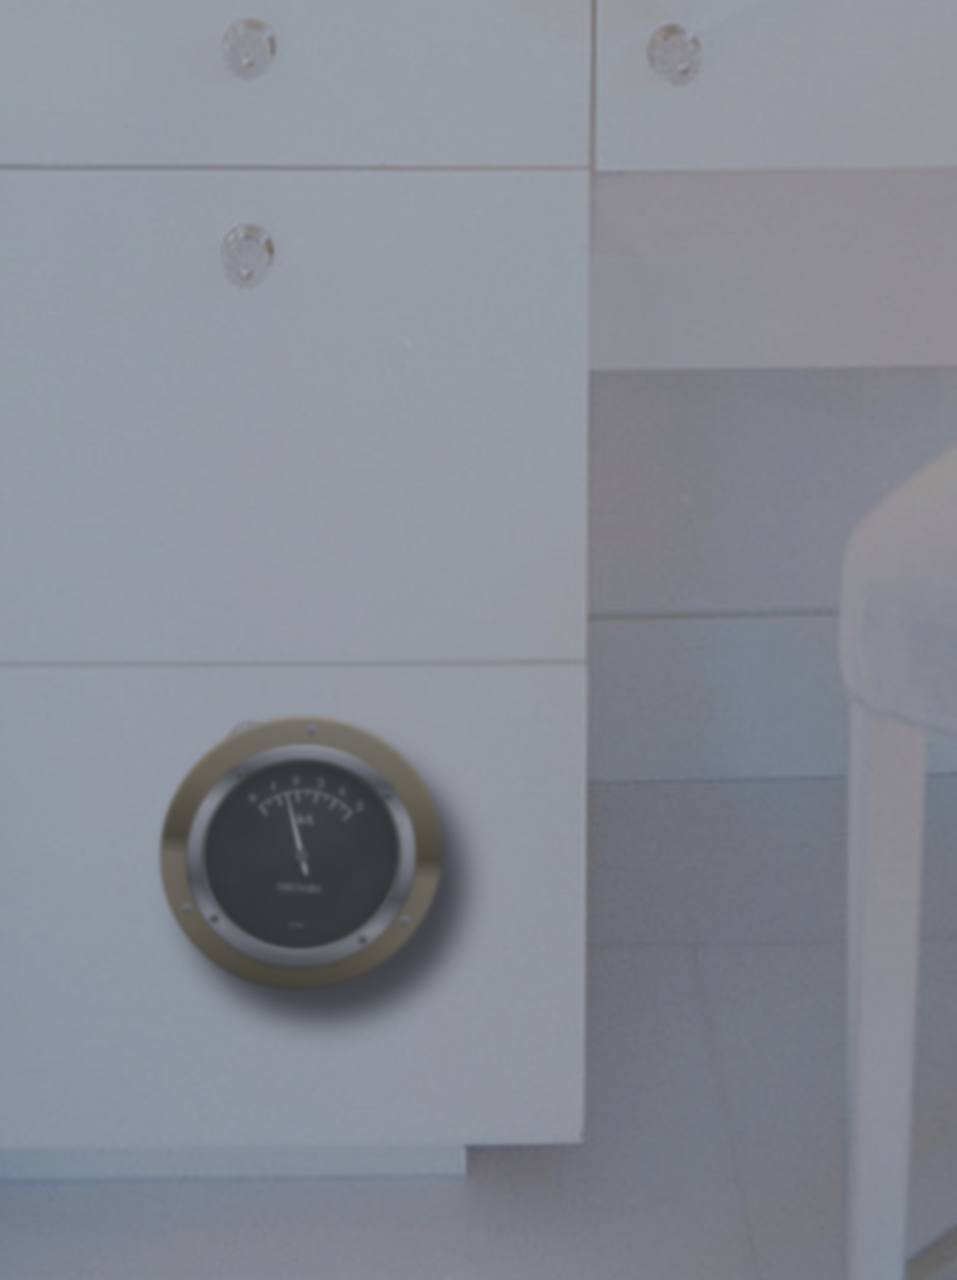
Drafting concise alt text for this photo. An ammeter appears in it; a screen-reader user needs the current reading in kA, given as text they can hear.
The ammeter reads 1.5 kA
